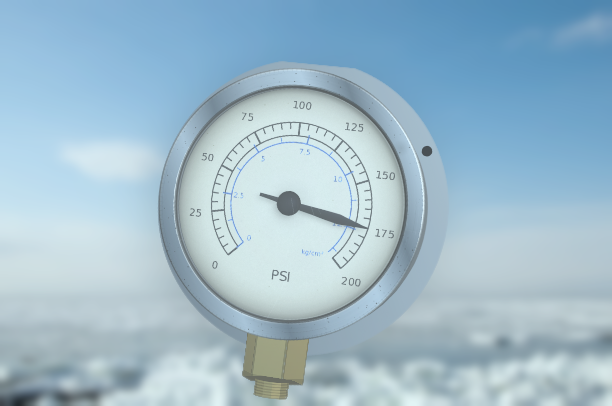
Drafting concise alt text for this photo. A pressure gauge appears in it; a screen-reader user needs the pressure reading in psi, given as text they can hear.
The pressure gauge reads 175 psi
